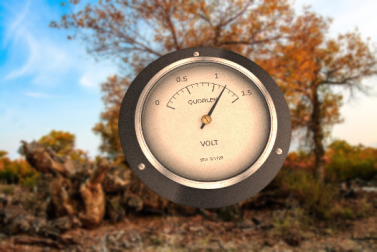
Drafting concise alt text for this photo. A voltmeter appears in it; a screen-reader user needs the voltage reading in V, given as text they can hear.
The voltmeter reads 1.2 V
